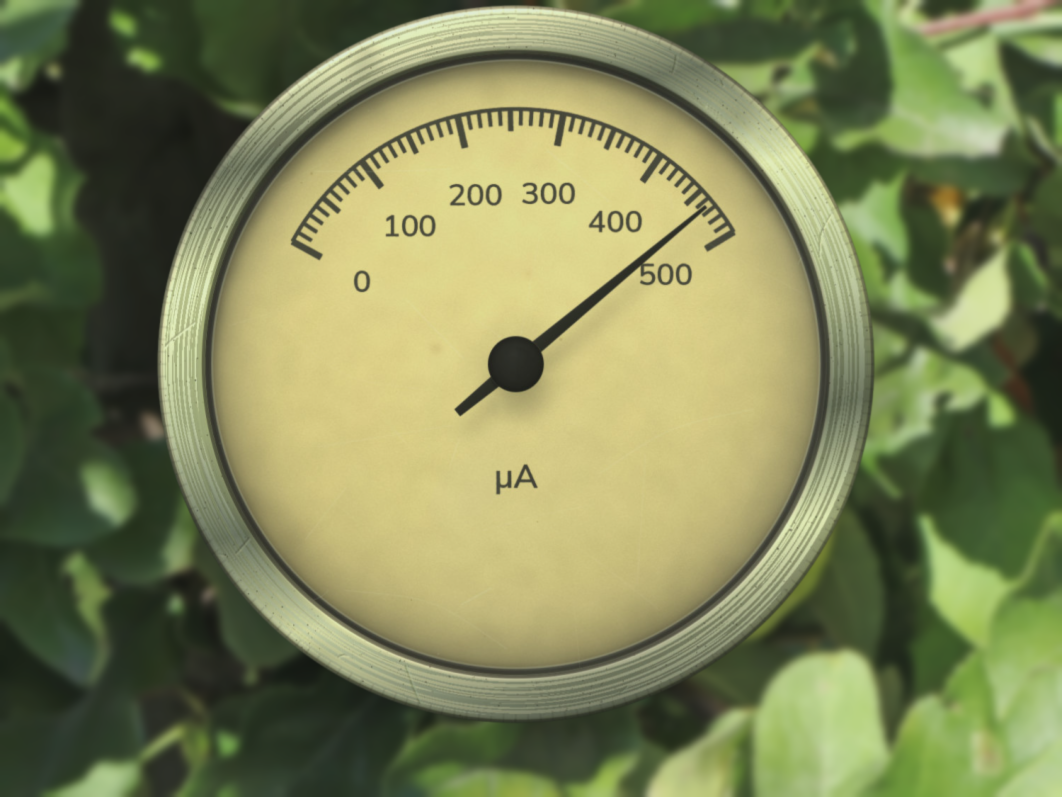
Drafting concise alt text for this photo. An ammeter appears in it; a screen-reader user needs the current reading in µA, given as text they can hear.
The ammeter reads 465 µA
